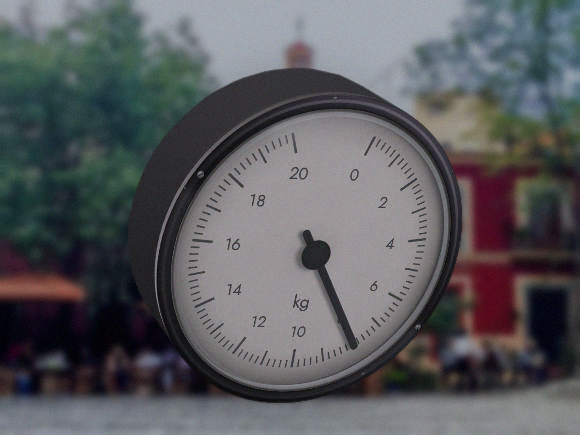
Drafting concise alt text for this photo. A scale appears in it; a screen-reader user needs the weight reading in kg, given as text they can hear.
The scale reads 8 kg
